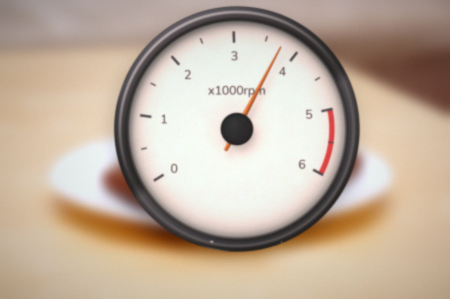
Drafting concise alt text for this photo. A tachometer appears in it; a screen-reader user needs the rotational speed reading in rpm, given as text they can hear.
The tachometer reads 3750 rpm
